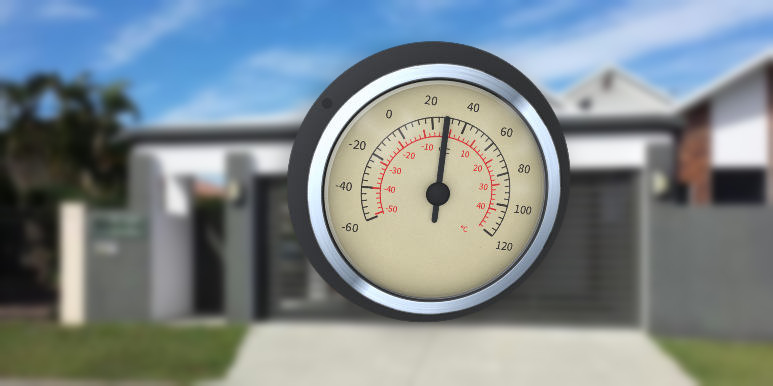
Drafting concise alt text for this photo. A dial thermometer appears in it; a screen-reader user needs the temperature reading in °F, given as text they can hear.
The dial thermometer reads 28 °F
